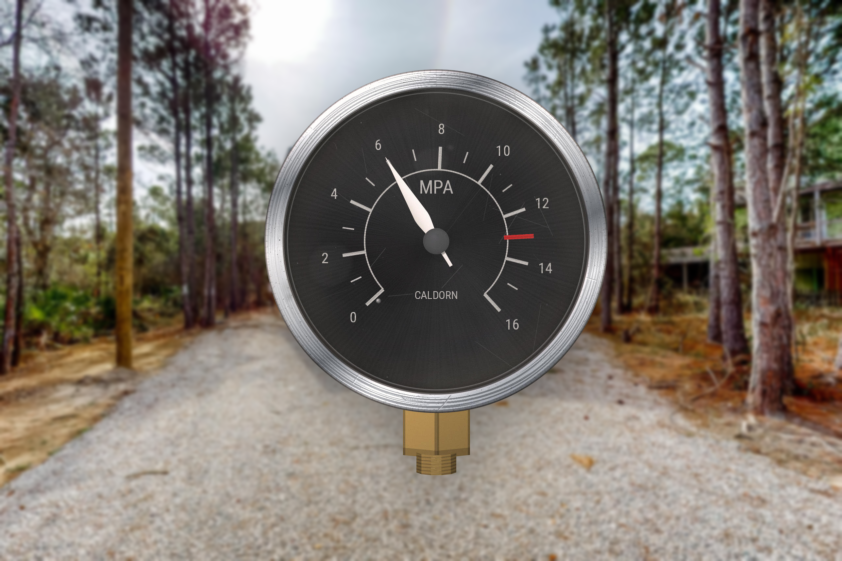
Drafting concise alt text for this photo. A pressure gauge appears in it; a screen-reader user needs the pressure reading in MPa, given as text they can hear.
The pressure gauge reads 6 MPa
